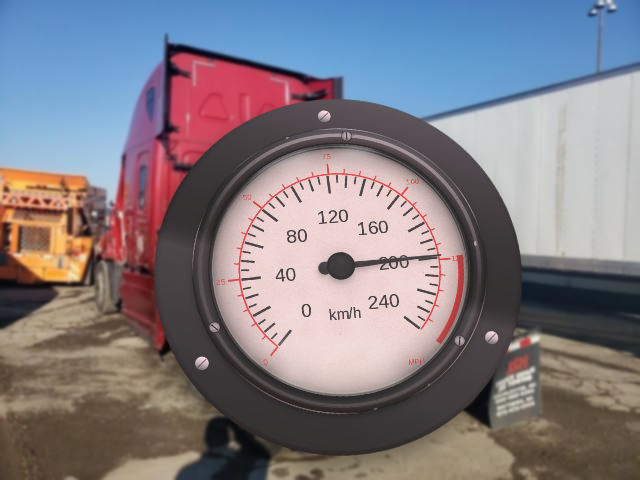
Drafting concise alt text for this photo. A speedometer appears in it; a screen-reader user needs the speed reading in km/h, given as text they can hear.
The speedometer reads 200 km/h
